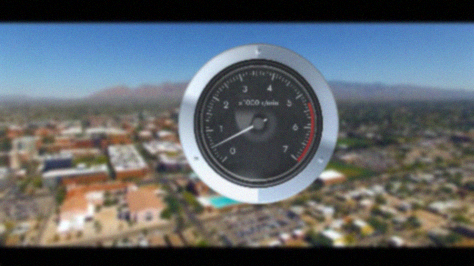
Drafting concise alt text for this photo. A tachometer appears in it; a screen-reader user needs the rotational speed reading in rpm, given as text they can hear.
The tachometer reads 500 rpm
